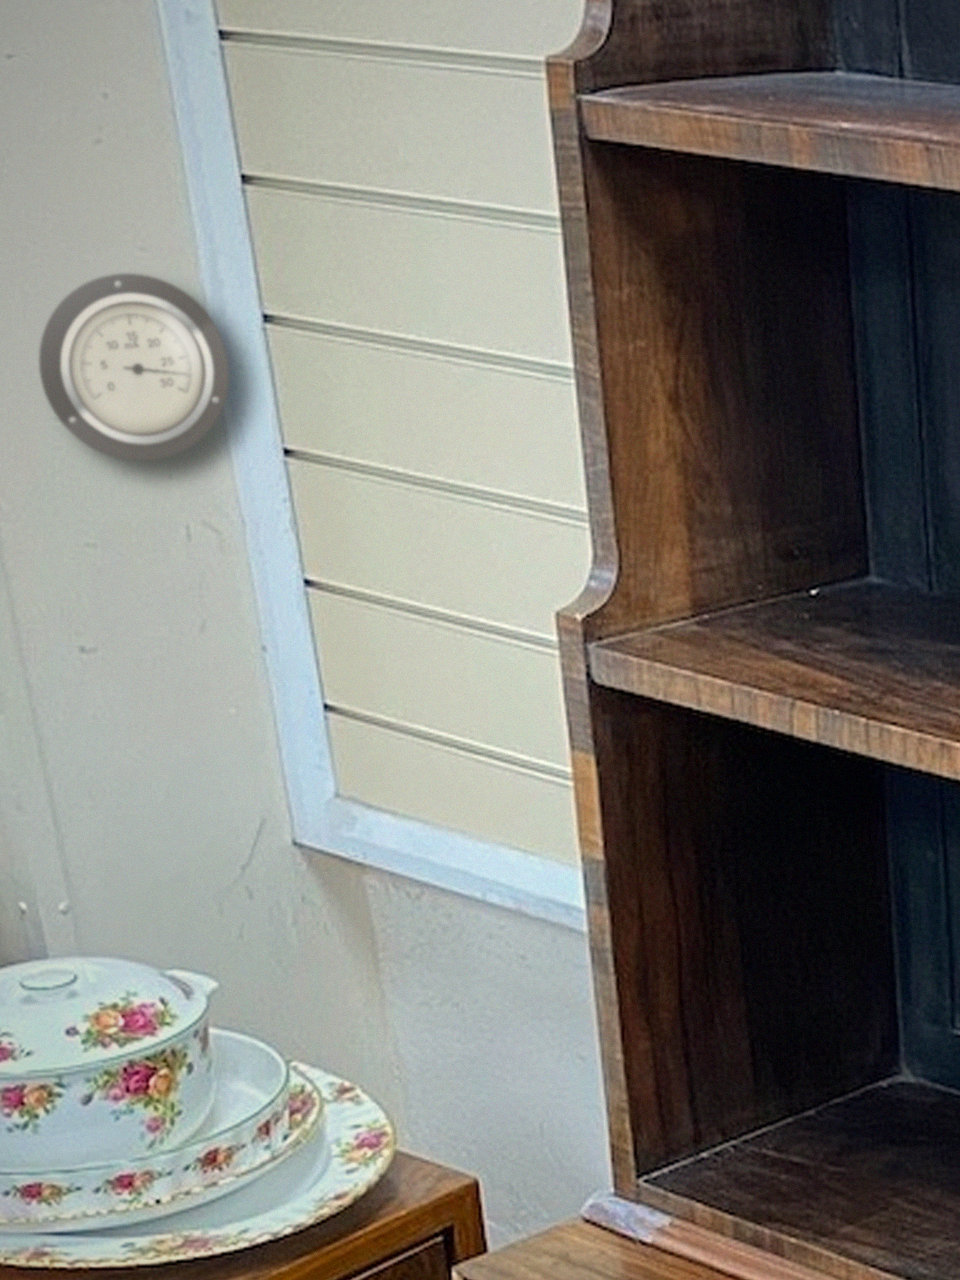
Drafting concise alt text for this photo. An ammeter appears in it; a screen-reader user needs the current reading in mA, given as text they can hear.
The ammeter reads 27.5 mA
